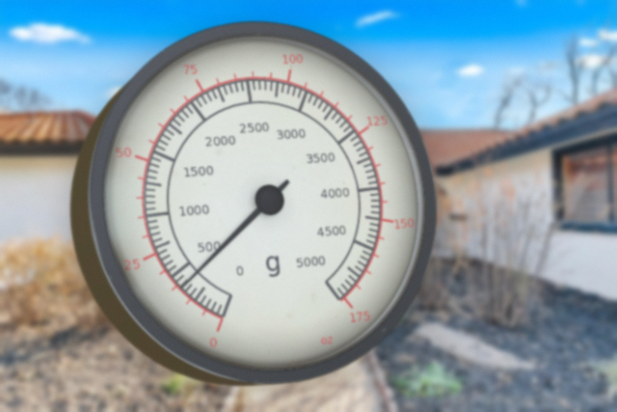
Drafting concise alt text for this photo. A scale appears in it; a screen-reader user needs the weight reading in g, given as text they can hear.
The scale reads 400 g
